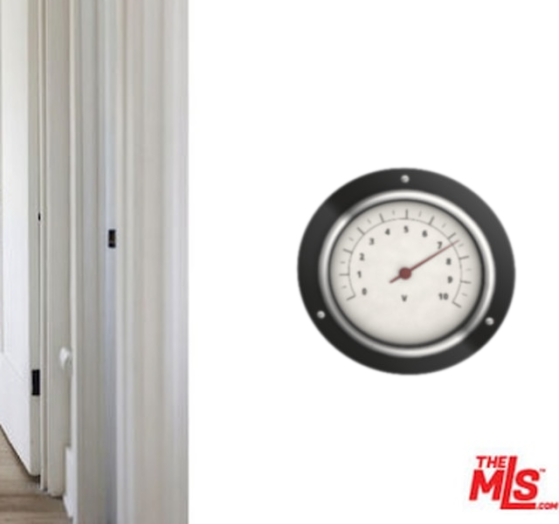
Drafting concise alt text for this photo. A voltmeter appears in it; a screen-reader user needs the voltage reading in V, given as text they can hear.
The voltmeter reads 7.25 V
